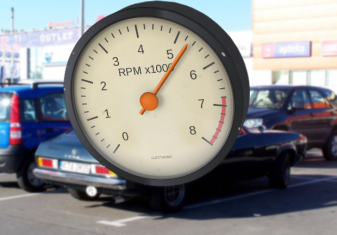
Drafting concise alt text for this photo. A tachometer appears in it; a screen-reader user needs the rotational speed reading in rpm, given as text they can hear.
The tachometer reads 5300 rpm
